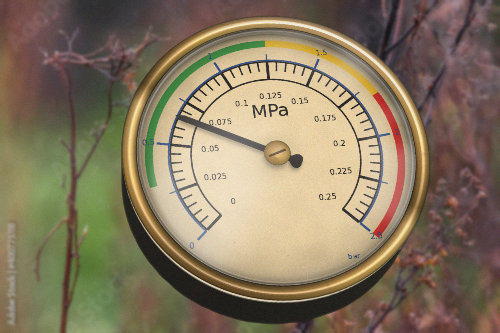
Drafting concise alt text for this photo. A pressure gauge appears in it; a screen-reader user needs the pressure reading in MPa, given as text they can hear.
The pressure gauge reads 0.065 MPa
